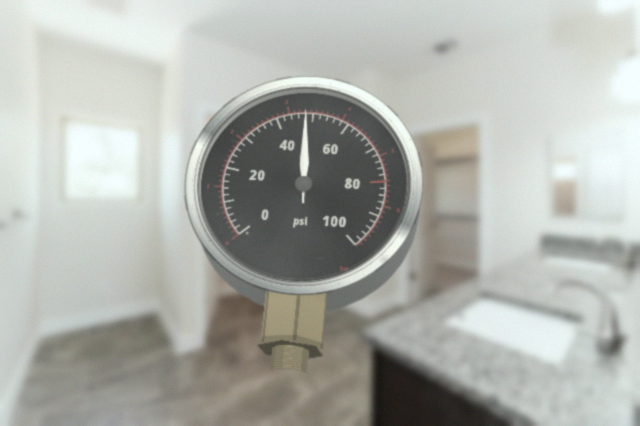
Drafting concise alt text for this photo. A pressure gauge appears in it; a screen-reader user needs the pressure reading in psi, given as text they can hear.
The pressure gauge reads 48 psi
